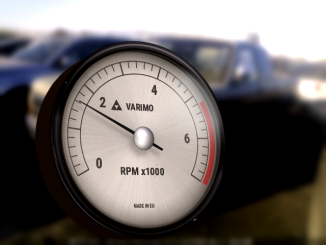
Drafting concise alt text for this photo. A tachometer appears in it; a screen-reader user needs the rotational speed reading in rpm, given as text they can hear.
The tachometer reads 1600 rpm
